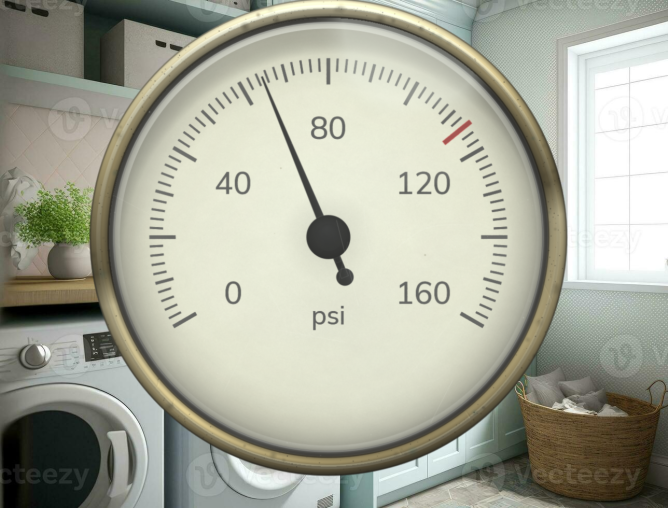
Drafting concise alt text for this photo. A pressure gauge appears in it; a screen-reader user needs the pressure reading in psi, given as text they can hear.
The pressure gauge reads 65 psi
